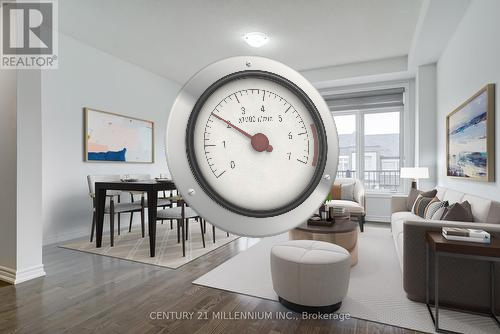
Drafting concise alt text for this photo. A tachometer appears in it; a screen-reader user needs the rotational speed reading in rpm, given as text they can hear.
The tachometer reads 2000 rpm
